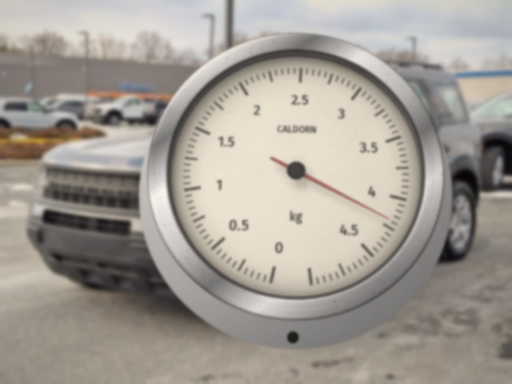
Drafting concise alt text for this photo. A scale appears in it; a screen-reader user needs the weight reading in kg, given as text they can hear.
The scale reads 4.2 kg
